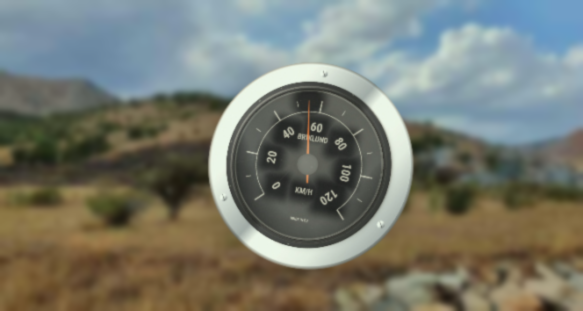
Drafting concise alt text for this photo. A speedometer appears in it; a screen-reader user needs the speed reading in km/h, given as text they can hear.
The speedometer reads 55 km/h
